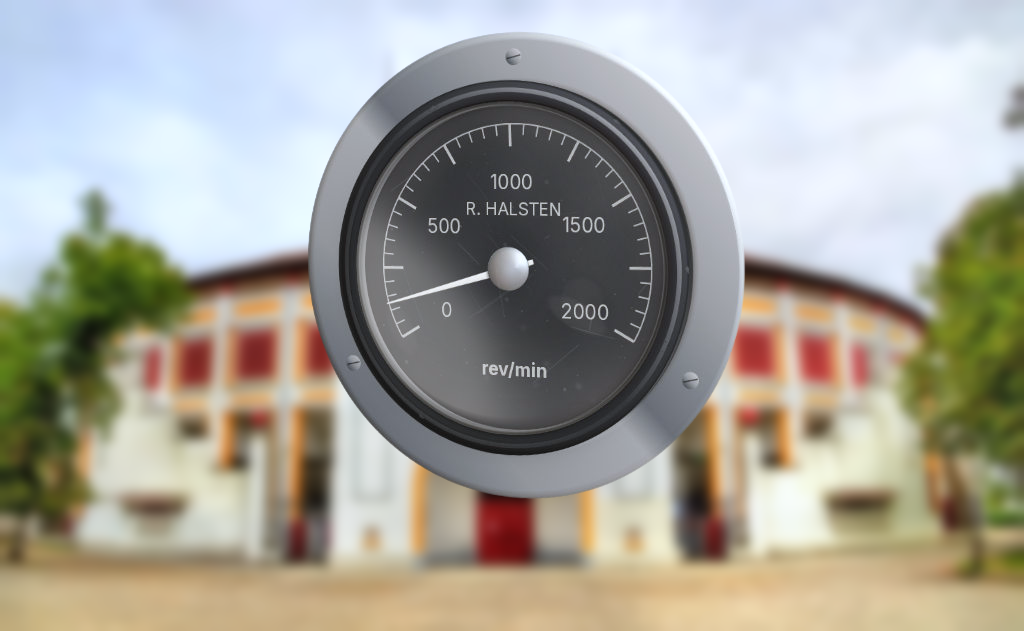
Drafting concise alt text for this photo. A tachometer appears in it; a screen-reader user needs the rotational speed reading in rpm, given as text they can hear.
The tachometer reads 125 rpm
